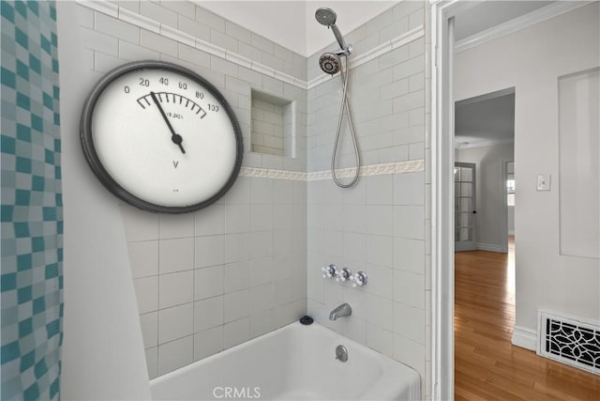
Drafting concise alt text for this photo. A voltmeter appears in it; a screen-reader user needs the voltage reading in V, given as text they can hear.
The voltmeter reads 20 V
